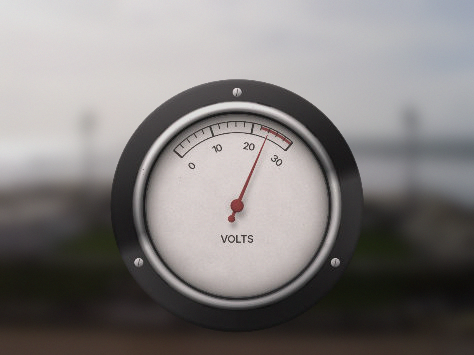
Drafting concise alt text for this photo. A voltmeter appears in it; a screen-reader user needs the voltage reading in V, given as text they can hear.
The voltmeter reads 24 V
